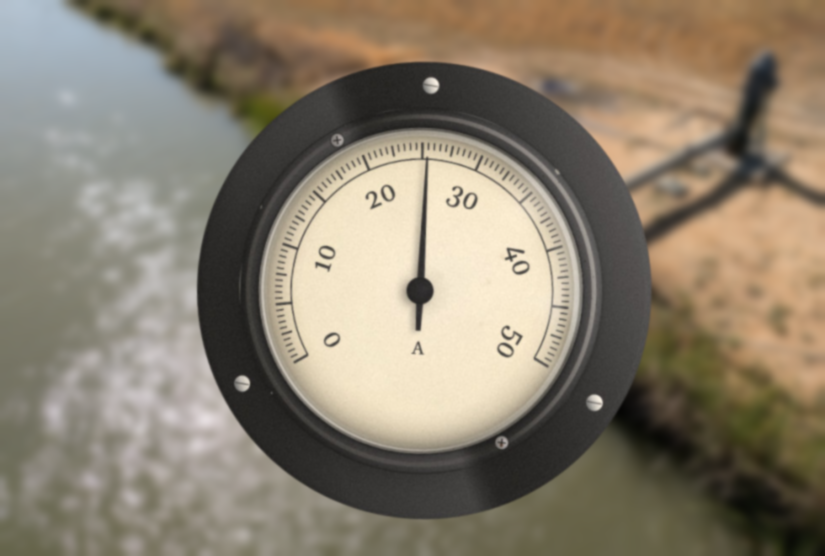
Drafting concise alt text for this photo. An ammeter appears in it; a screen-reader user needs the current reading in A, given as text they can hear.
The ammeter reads 25.5 A
